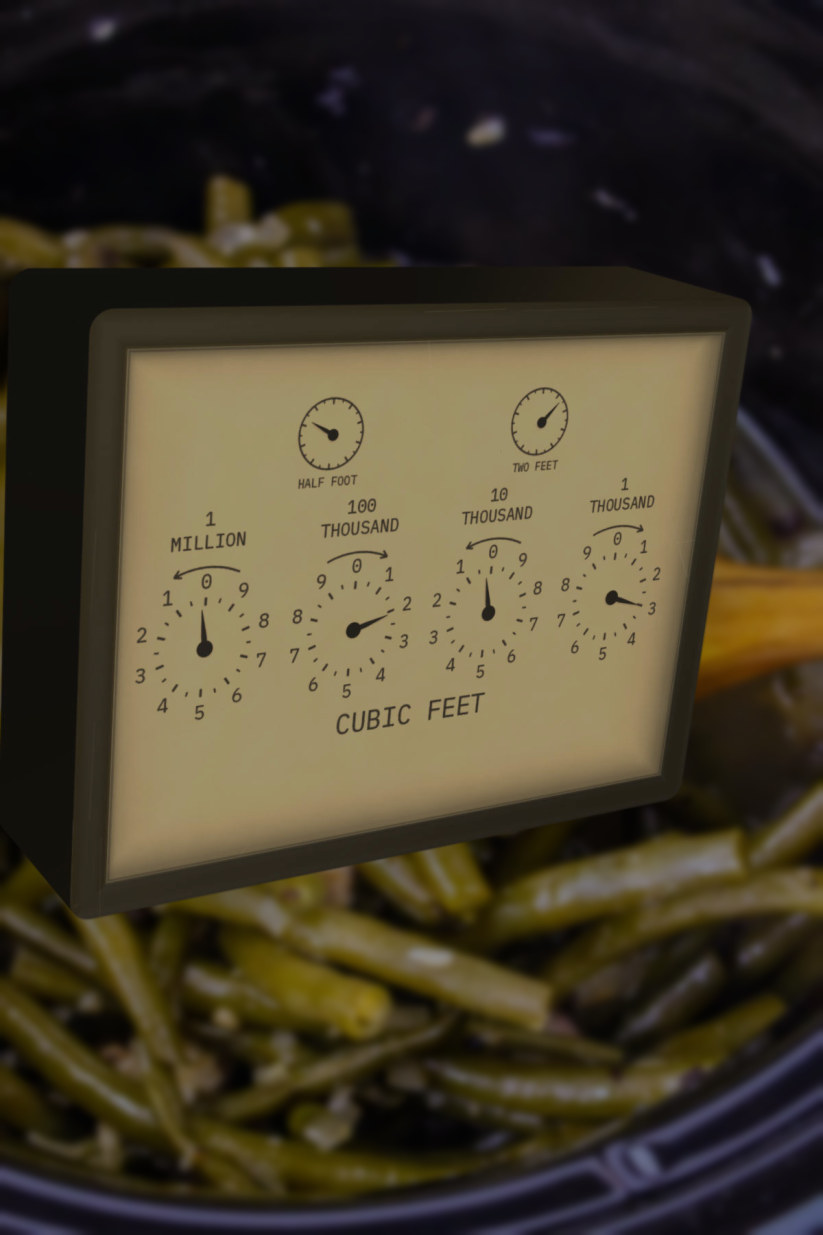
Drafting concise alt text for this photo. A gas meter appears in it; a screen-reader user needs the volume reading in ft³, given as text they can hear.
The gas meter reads 20300 ft³
